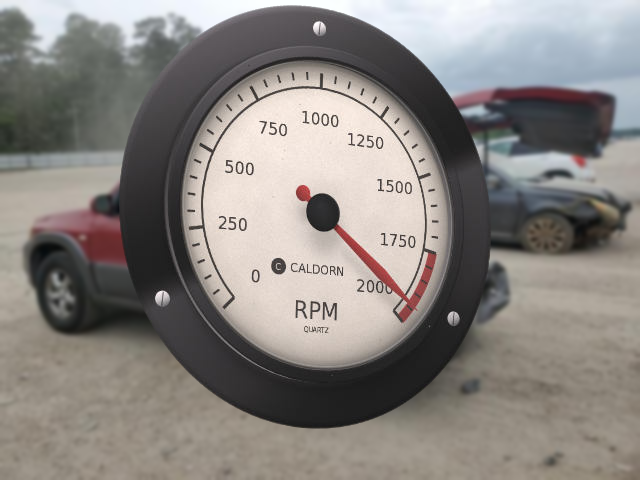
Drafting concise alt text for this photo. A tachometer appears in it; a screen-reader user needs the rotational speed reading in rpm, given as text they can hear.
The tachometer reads 1950 rpm
